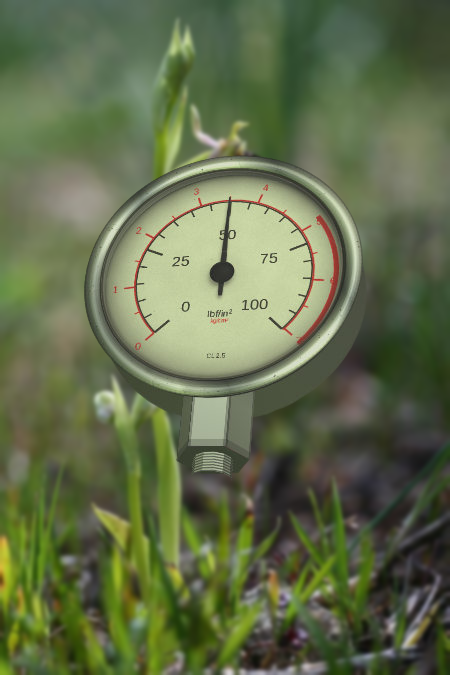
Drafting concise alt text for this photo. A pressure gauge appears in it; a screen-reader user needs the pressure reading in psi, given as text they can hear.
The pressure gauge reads 50 psi
